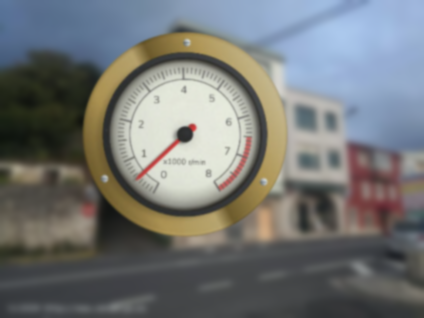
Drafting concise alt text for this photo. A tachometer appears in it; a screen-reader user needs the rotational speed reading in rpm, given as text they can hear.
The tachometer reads 500 rpm
